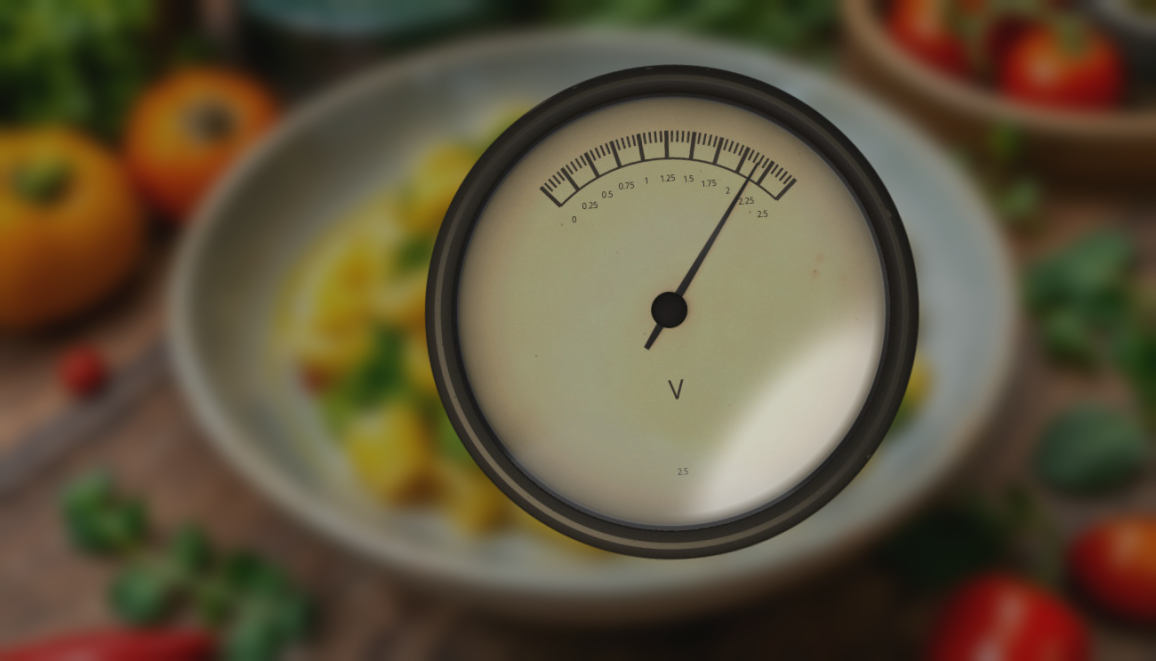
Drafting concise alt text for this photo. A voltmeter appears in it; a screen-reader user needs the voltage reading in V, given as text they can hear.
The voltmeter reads 2.15 V
